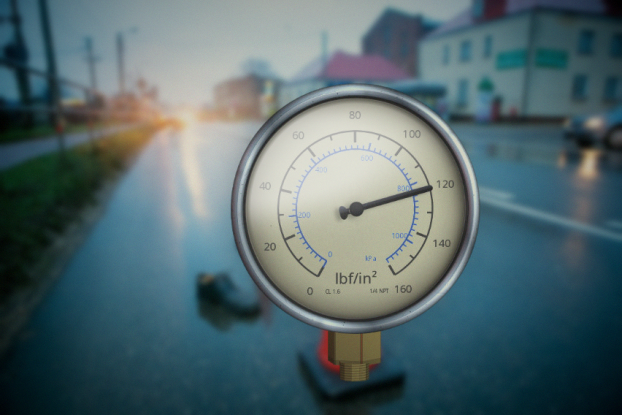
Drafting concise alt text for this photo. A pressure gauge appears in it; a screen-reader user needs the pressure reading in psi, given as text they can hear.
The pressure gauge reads 120 psi
